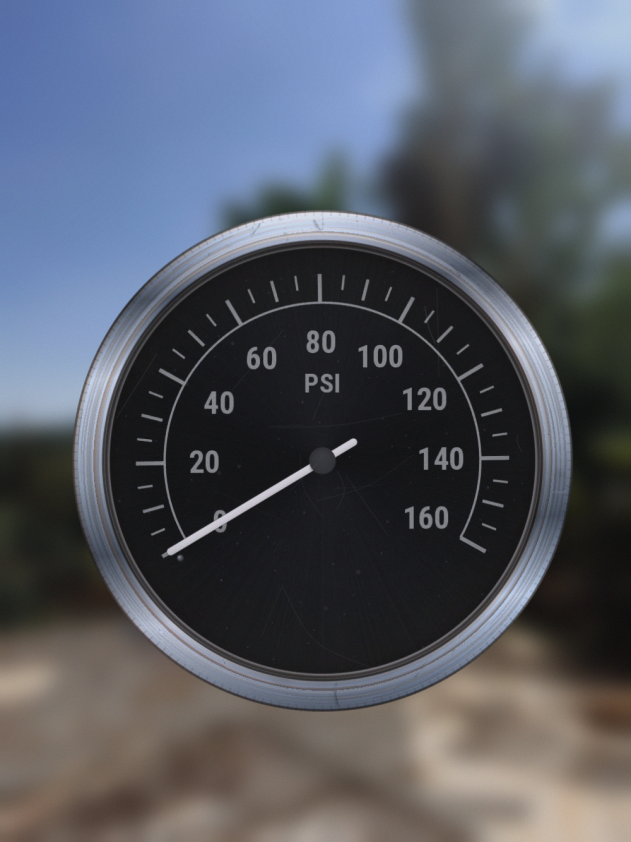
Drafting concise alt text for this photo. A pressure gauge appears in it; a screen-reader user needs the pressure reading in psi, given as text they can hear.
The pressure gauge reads 0 psi
